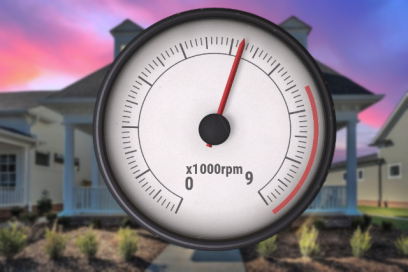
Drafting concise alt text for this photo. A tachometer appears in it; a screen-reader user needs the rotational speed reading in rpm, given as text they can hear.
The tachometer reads 5200 rpm
